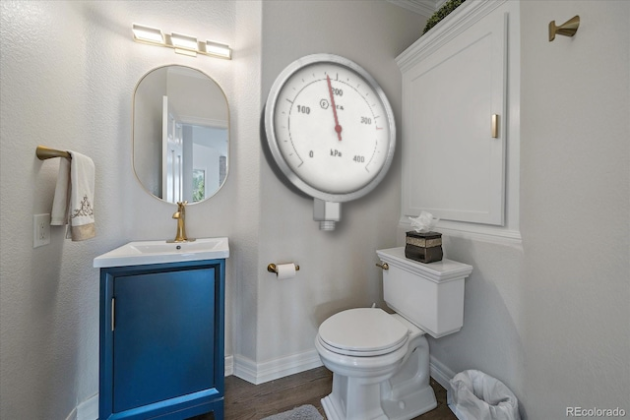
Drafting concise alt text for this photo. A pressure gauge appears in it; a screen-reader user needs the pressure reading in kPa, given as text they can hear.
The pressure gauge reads 180 kPa
